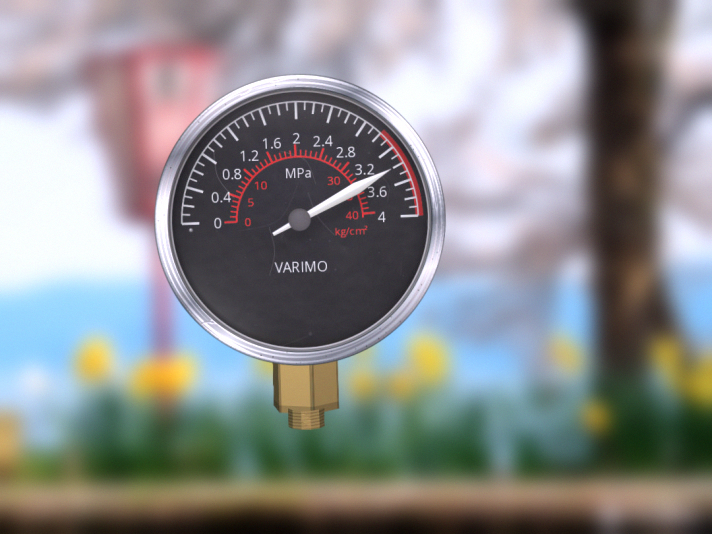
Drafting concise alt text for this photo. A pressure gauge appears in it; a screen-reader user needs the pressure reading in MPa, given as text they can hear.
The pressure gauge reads 3.4 MPa
